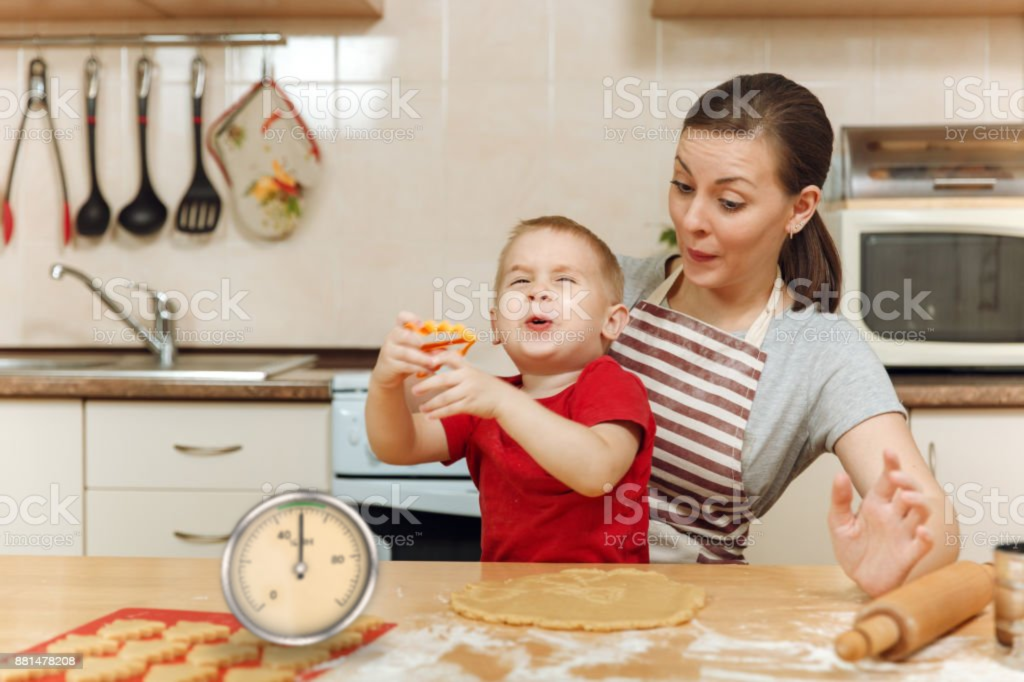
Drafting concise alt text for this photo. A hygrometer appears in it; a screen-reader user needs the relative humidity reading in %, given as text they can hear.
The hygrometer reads 50 %
